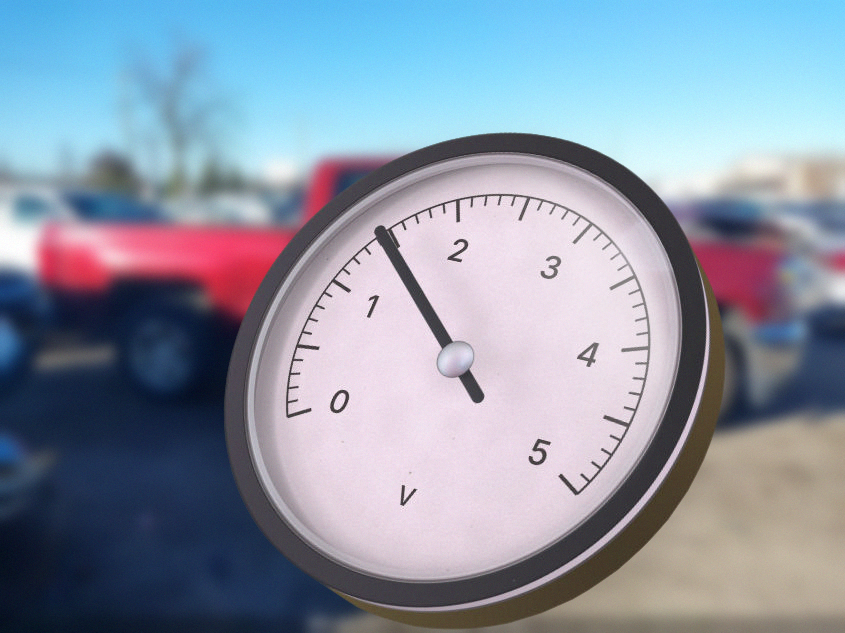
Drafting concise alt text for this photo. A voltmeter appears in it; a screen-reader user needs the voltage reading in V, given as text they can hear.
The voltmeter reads 1.45 V
